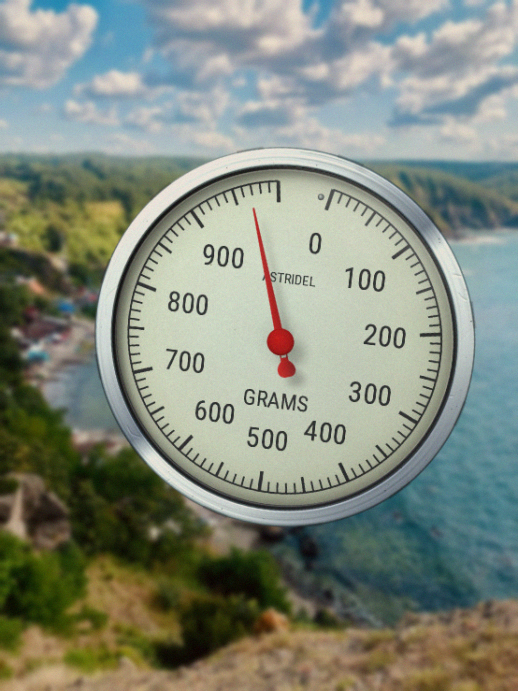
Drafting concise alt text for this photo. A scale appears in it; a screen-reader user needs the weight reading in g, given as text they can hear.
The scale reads 970 g
